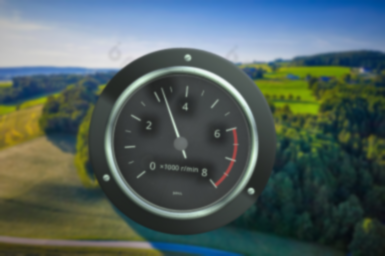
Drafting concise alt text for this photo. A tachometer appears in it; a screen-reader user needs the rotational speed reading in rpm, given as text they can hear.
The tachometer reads 3250 rpm
